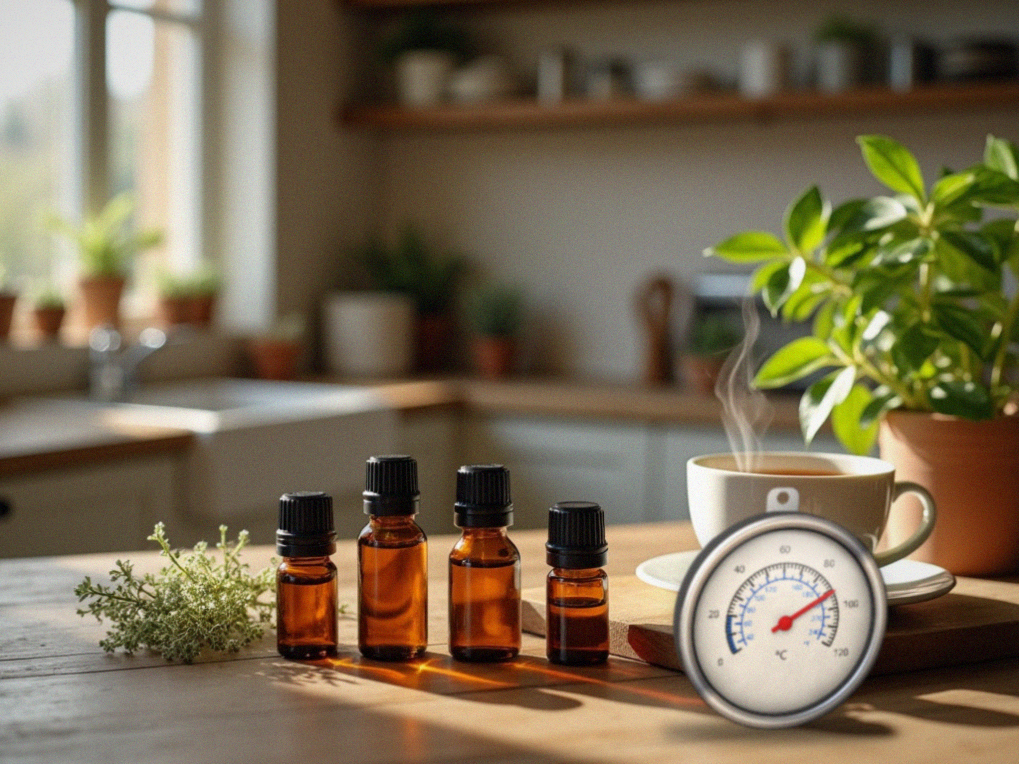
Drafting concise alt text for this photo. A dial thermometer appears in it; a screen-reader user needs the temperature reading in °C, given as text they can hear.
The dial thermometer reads 90 °C
